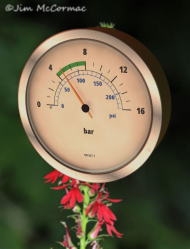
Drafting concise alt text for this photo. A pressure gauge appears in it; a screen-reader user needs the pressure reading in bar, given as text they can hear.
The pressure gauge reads 5 bar
